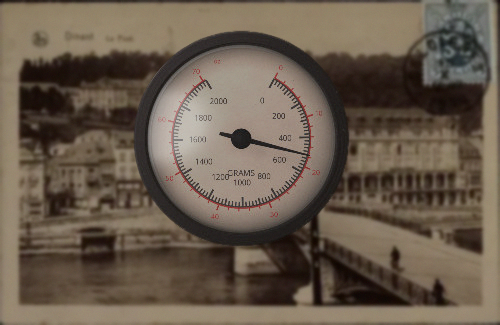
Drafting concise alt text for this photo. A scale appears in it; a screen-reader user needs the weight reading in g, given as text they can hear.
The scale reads 500 g
